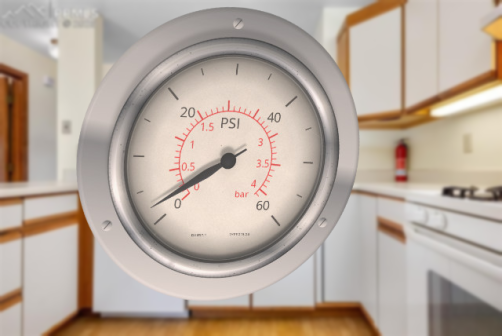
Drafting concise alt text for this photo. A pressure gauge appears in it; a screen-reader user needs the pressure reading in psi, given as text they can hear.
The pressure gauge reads 2.5 psi
